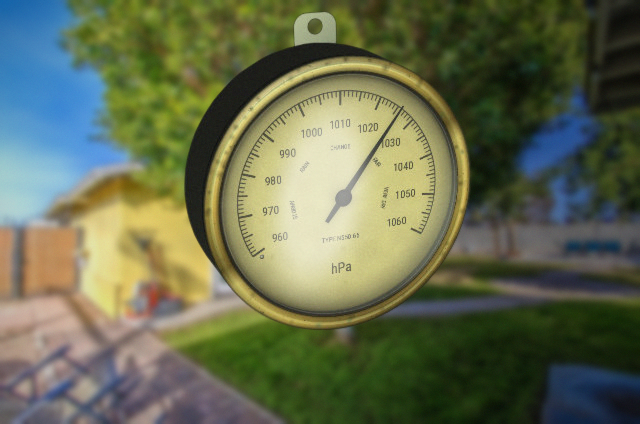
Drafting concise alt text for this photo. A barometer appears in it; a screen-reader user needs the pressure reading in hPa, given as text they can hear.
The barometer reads 1025 hPa
